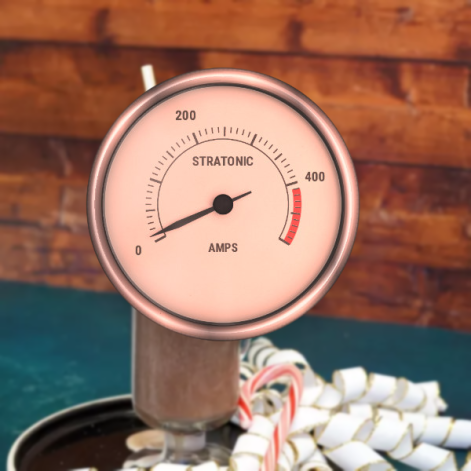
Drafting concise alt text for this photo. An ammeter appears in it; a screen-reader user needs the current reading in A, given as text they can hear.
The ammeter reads 10 A
